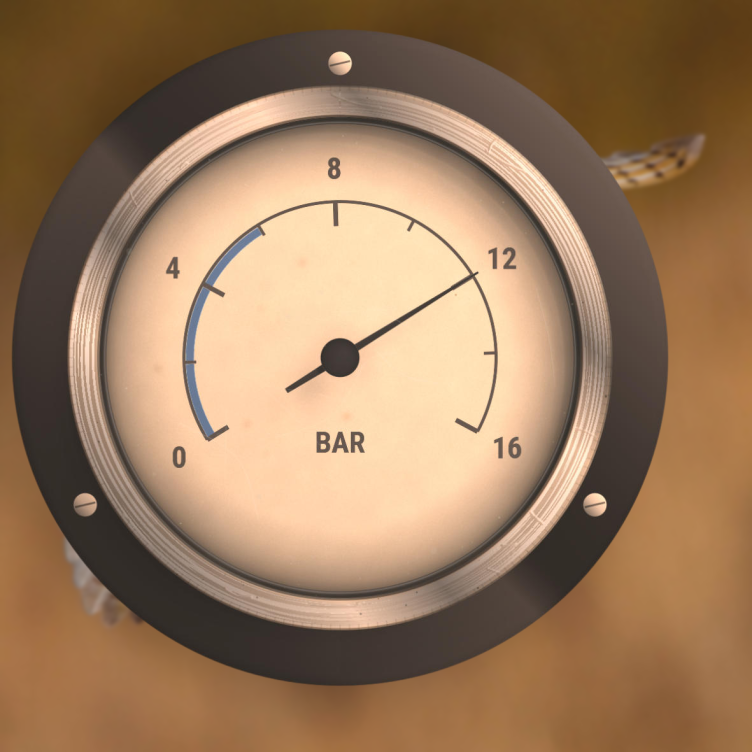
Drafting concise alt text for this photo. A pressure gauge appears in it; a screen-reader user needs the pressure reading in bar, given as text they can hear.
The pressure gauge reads 12 bar
